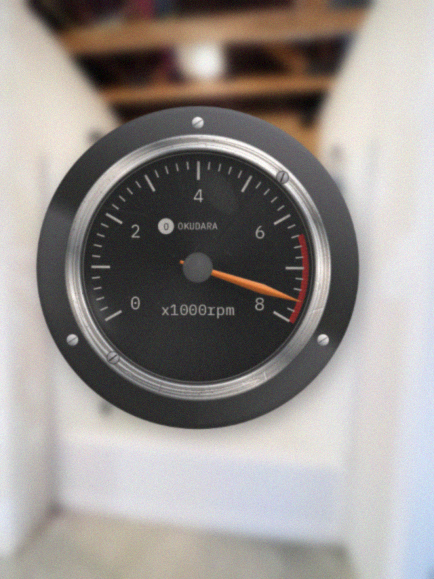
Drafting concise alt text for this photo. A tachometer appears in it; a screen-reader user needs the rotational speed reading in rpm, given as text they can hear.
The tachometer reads 7600 rpm
